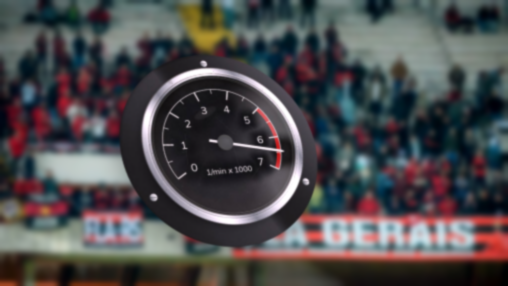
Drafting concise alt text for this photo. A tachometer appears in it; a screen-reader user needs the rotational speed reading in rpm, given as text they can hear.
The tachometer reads 6500 rpm
